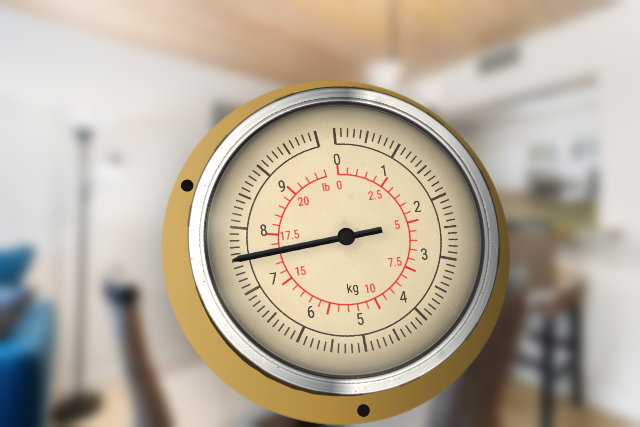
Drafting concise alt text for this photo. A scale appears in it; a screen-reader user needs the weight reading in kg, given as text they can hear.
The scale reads 7.5 kg
